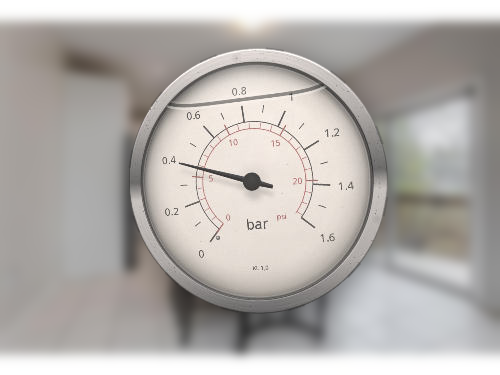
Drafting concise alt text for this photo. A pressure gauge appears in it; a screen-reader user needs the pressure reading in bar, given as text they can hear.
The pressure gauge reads 0.4 bar
